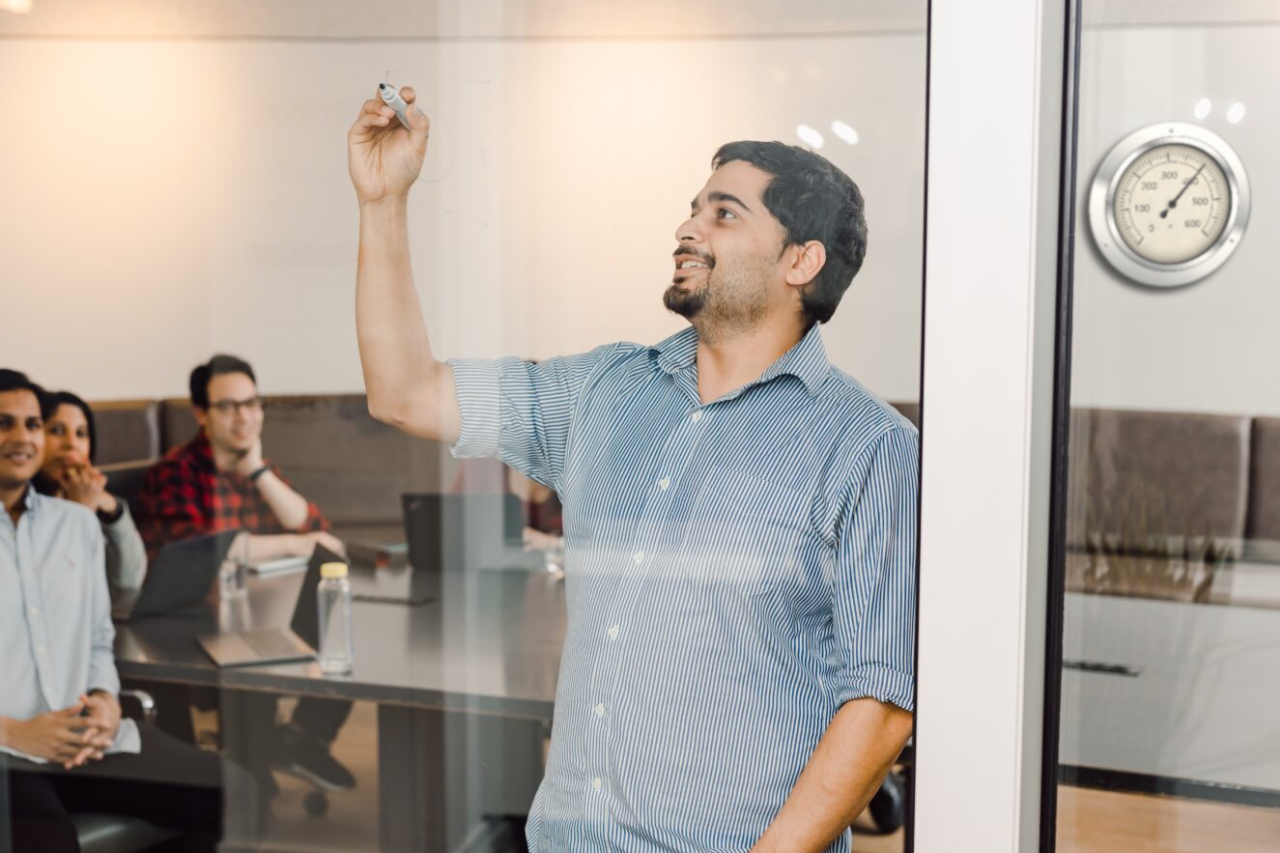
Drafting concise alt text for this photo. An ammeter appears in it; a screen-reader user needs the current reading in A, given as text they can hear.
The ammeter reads 400 A
